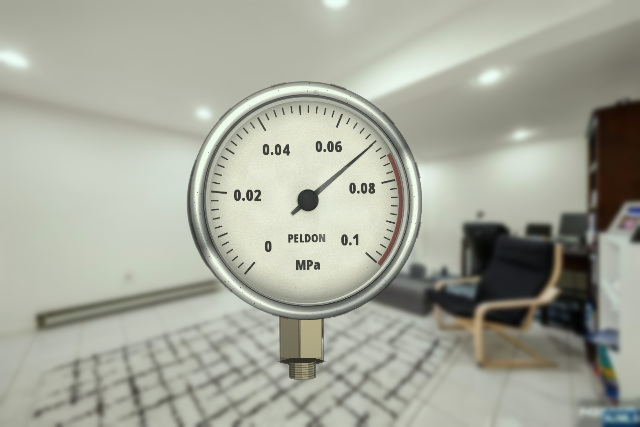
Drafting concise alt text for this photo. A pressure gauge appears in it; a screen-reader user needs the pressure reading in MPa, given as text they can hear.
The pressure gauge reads 0.07 MPa
